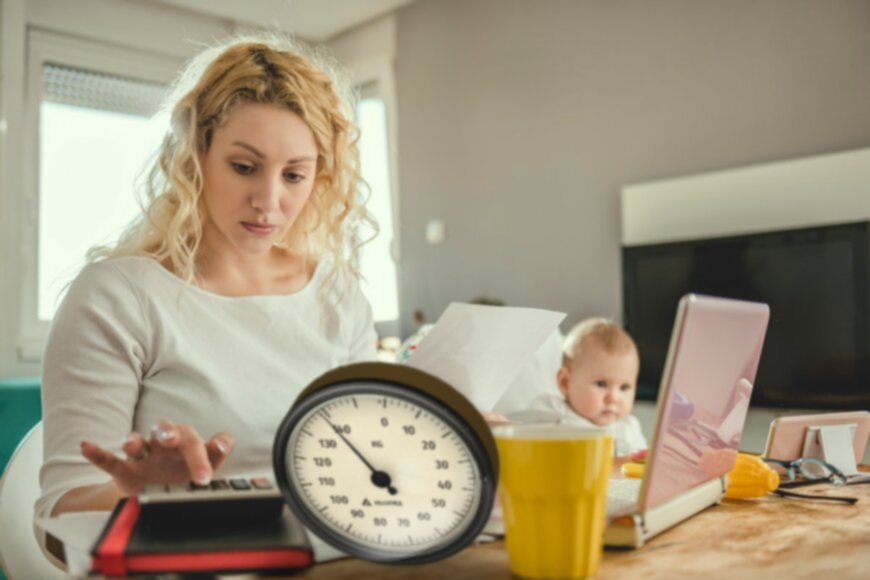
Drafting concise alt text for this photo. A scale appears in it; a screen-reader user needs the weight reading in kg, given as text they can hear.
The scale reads 140 kg
